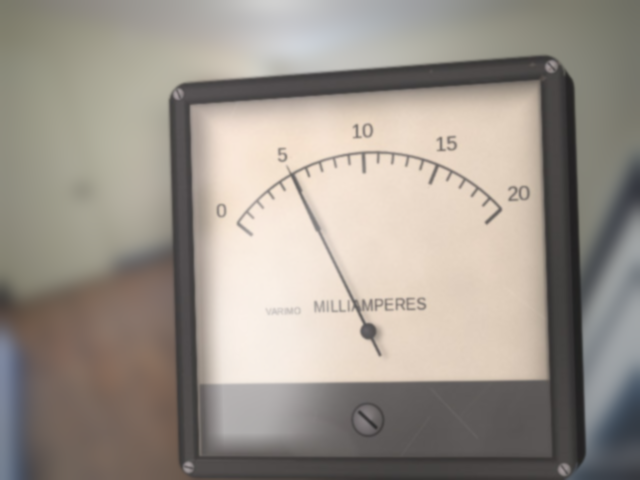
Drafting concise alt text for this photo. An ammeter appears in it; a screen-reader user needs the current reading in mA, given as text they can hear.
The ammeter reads 5 mA
